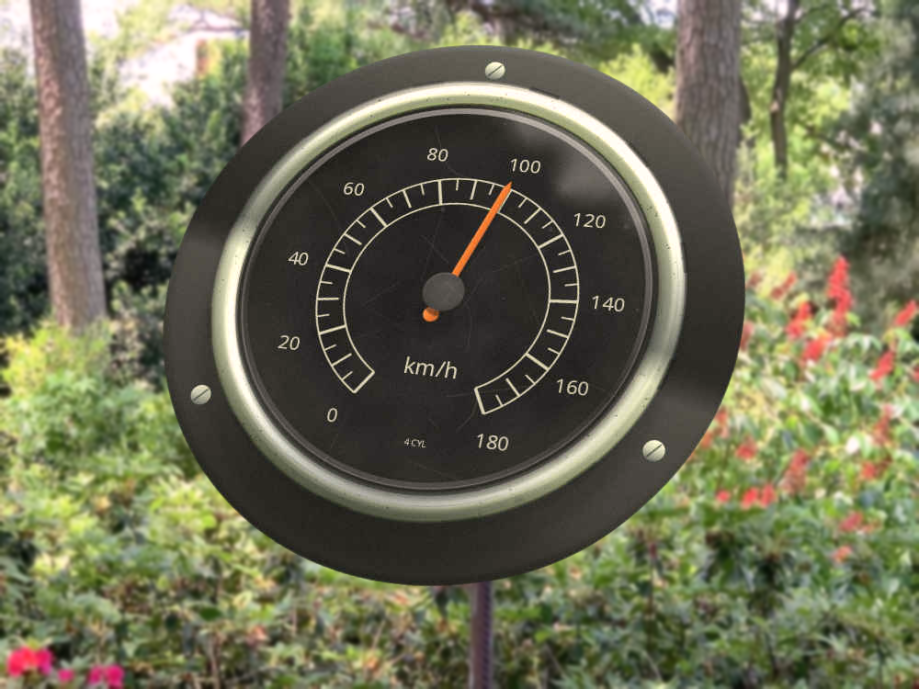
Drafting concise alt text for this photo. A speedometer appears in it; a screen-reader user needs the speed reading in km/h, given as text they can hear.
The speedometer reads 100 km/h
